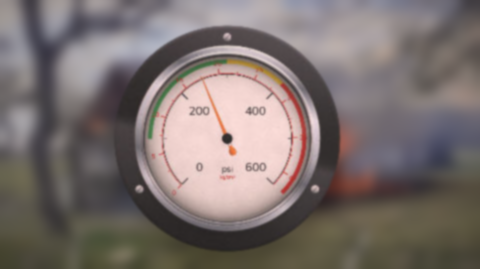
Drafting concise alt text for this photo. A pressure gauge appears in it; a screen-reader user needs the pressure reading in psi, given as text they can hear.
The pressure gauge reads 250 psi
